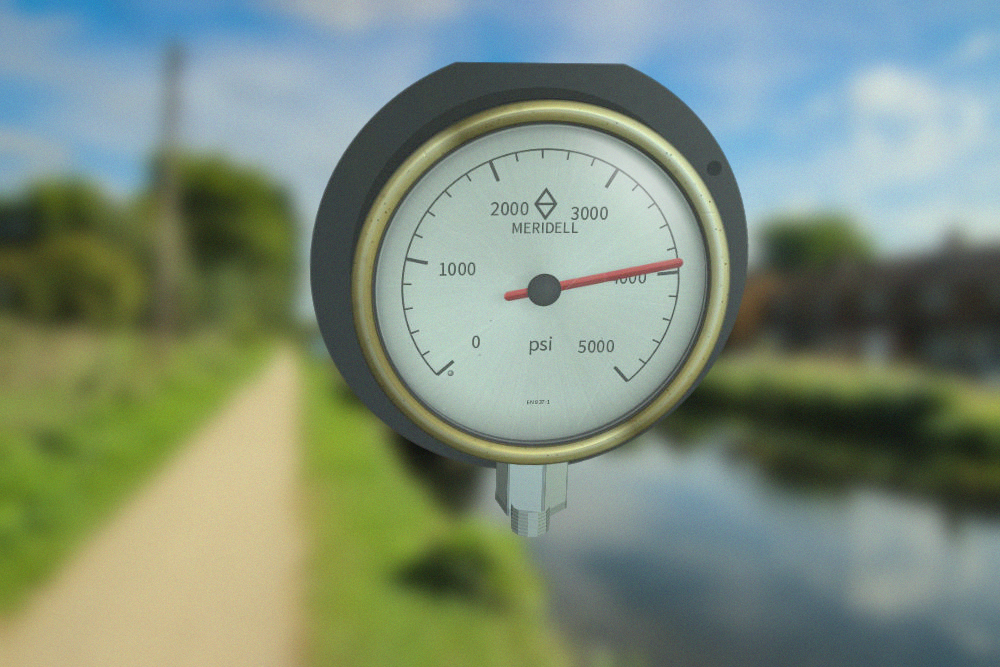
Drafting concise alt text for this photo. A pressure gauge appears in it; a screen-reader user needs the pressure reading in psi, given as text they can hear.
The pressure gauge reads 3900 psi
